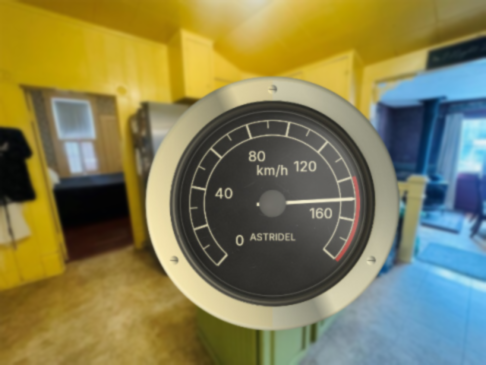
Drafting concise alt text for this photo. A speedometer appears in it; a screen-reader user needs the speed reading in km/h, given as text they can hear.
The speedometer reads 150 km/h
